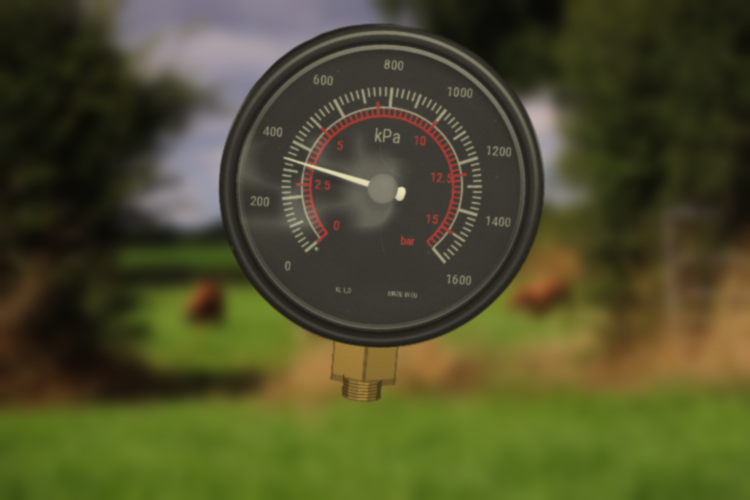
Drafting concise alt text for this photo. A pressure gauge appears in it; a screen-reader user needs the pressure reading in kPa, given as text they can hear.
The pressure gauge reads 340 kPa
